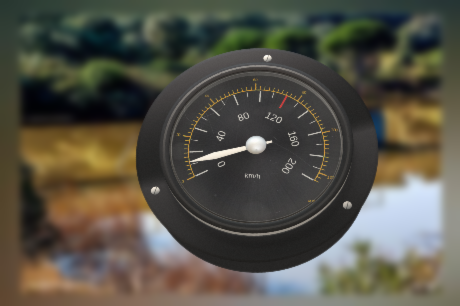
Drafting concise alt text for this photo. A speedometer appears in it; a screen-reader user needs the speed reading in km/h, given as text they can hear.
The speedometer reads 10 km/h
